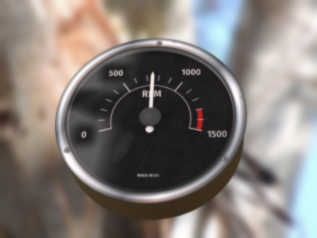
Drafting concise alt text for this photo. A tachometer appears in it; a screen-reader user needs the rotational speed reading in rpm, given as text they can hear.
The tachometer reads 750 rpm
